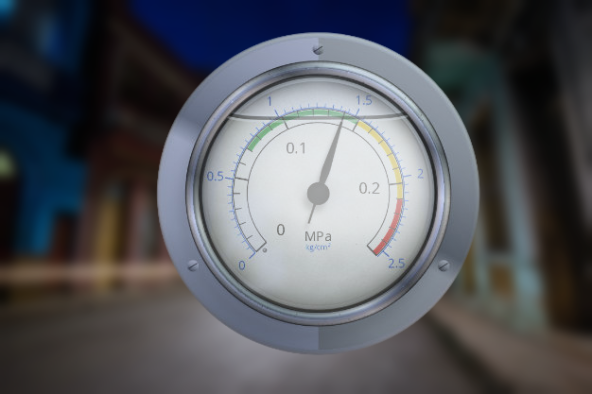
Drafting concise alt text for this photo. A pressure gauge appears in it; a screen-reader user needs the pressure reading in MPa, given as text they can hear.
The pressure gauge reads 0.14 MPa
